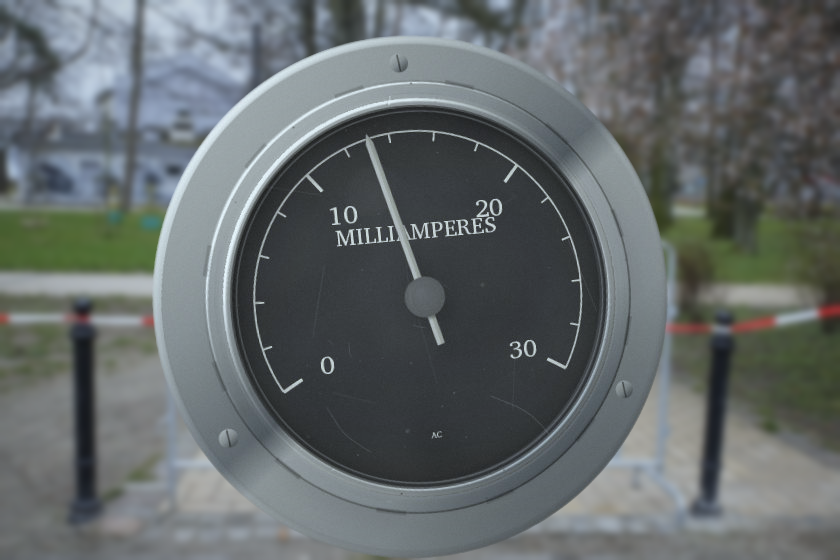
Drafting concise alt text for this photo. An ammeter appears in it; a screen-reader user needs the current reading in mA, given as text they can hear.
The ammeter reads 13 mA
